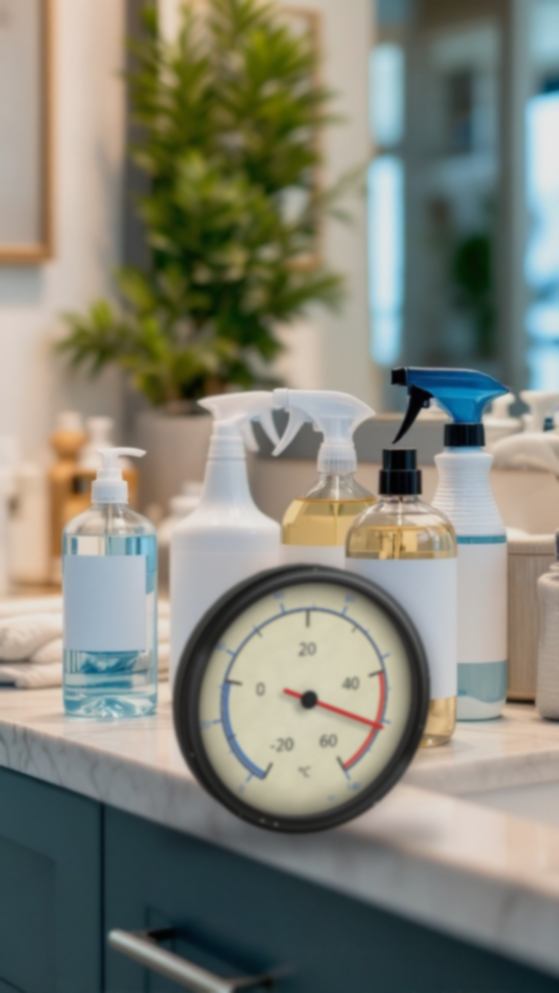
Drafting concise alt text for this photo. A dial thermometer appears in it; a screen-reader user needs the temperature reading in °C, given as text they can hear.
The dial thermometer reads 50 °C
